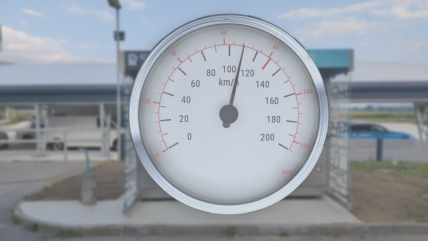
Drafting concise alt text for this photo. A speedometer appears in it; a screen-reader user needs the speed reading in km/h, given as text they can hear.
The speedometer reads 110 km/h
